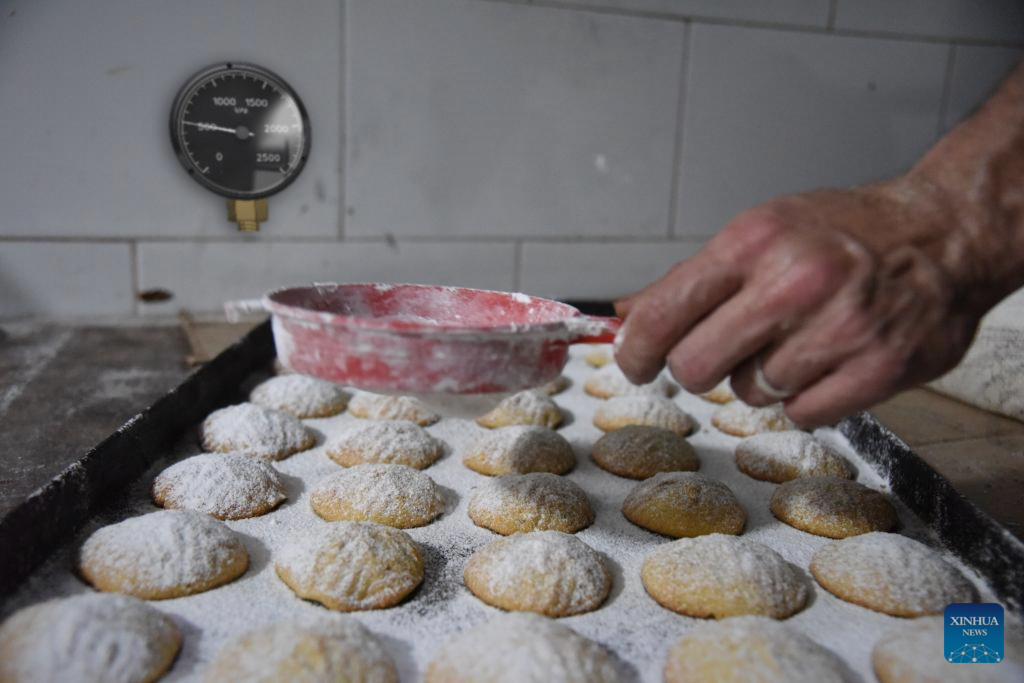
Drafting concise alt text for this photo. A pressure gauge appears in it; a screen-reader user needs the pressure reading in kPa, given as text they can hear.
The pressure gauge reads 500 kPa
